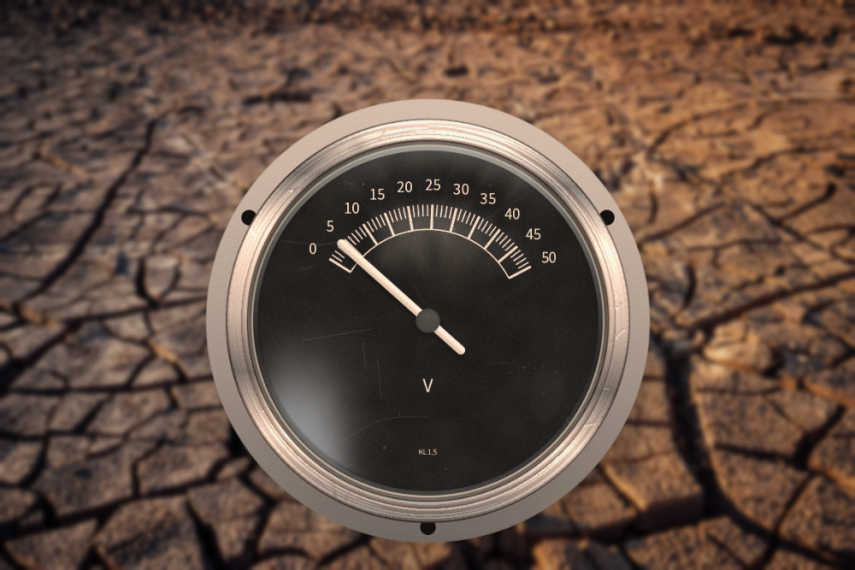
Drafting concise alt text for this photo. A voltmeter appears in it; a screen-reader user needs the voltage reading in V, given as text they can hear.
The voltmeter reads 4 V
